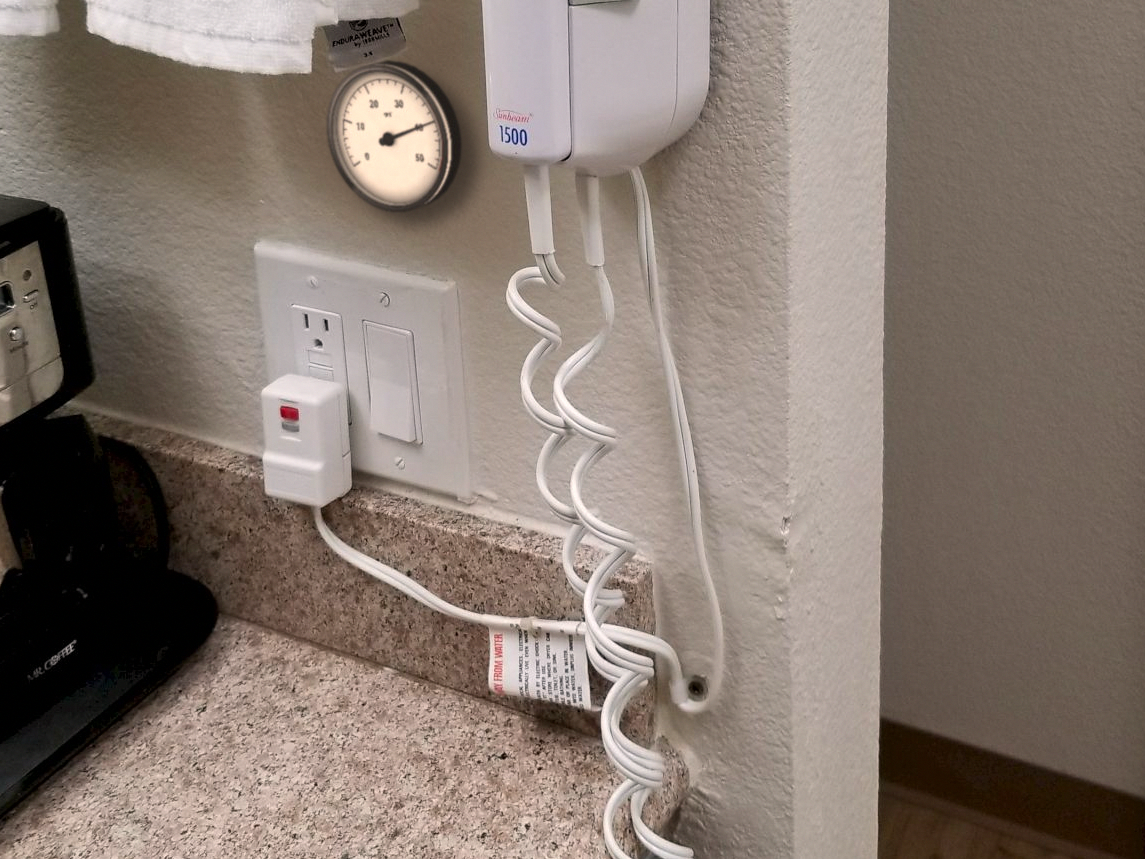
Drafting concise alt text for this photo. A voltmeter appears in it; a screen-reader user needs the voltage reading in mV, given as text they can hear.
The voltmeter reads 40 mV
